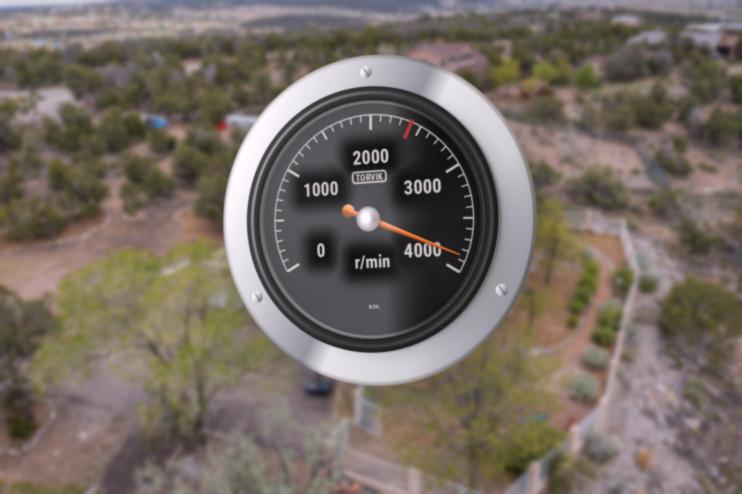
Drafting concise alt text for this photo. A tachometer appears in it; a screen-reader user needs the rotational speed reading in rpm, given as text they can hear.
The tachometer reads 3850 rpm
